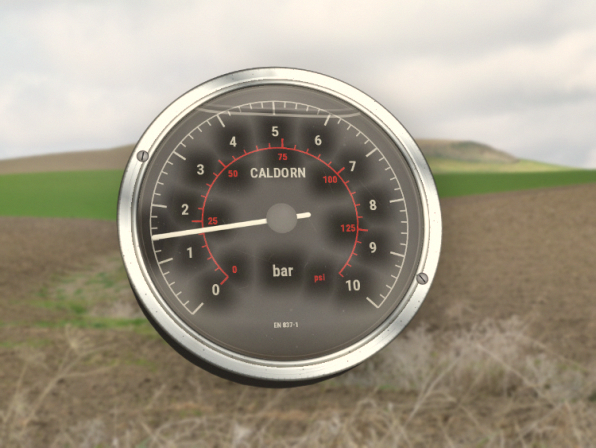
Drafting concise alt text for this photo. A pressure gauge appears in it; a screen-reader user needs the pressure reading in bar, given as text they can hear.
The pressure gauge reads 1.4 bar
